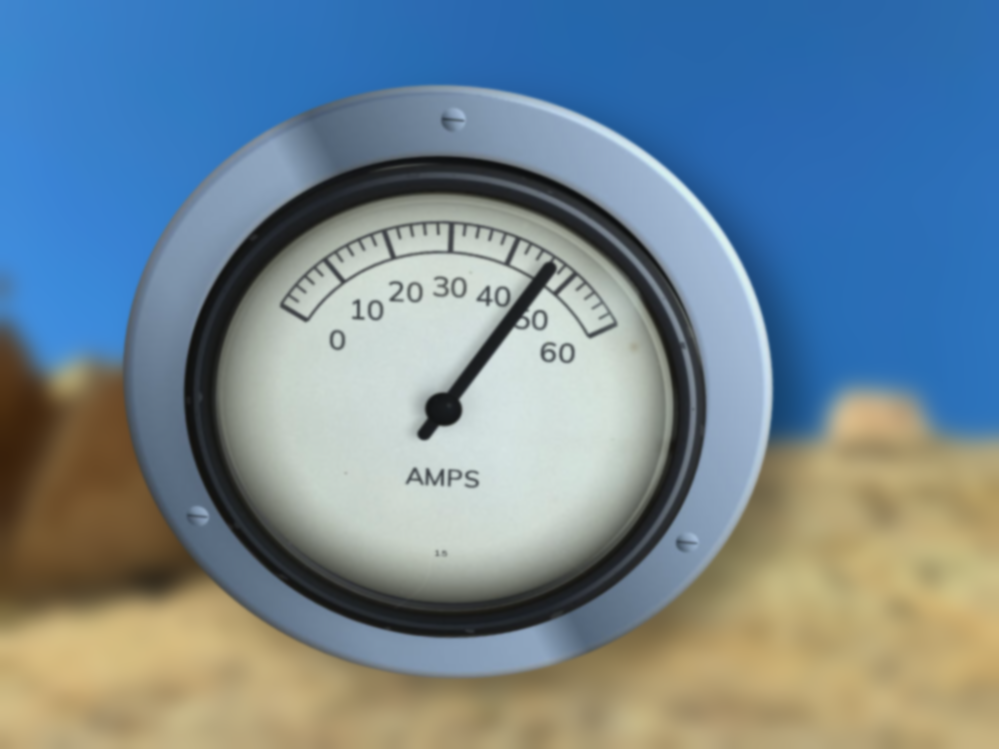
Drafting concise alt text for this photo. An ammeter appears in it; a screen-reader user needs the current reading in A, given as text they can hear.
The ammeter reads 46 A
